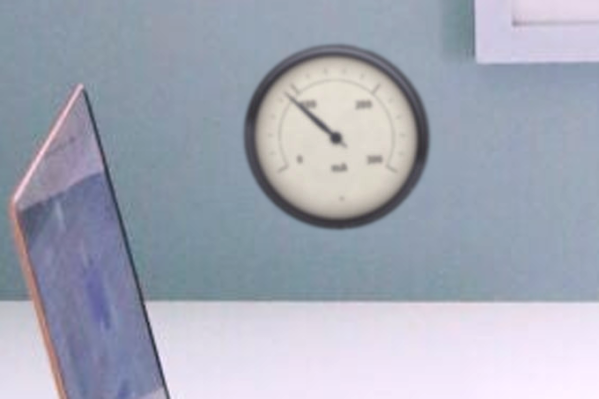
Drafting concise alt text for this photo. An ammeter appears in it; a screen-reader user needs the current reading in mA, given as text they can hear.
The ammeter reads 90 mA
